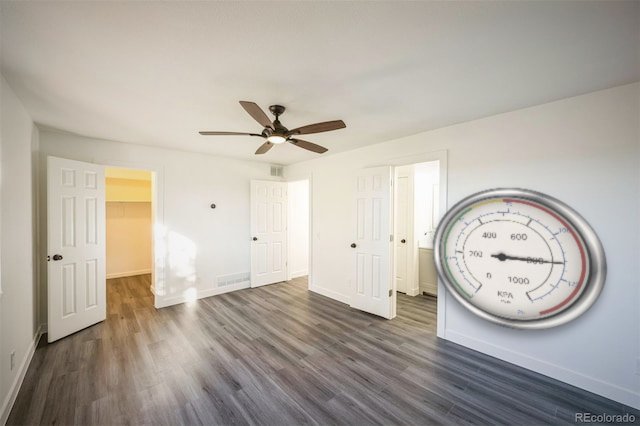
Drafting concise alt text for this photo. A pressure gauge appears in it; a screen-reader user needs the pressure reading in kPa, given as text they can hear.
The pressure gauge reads 800 kPa
